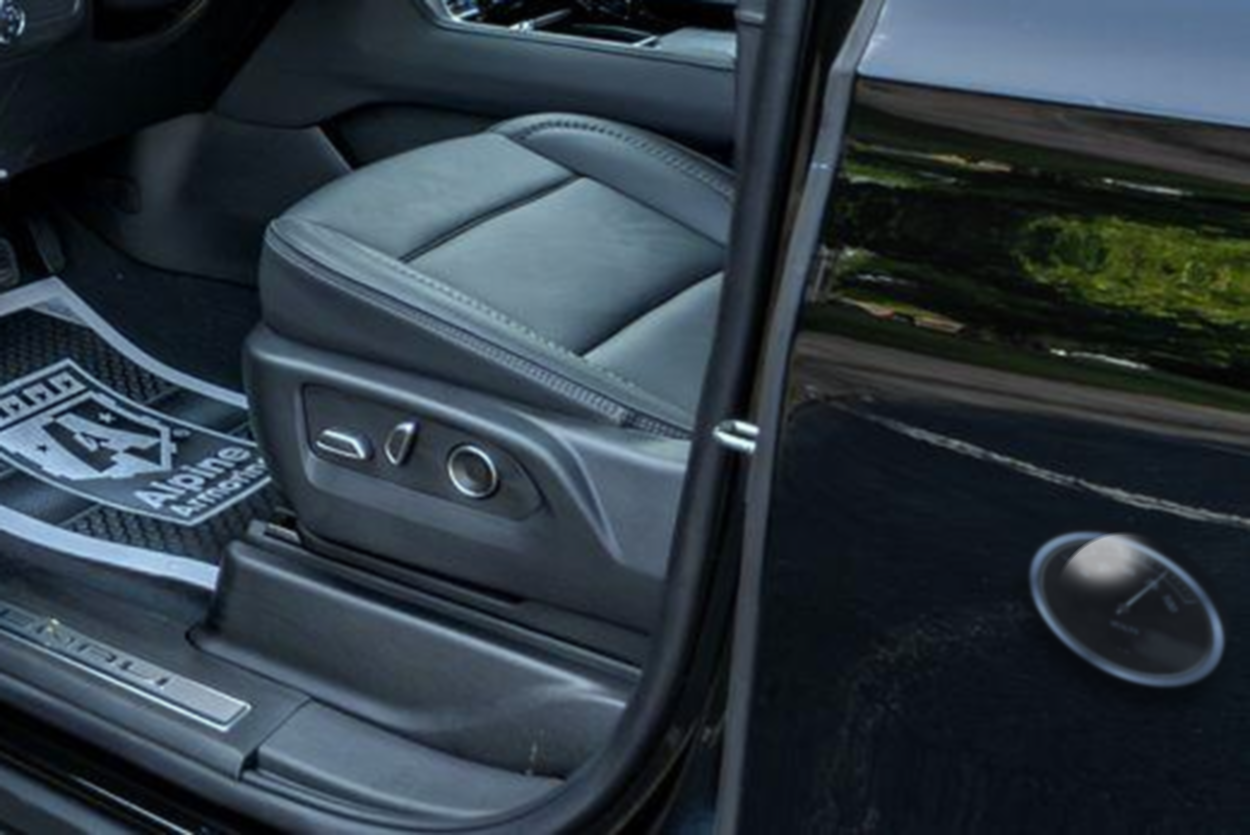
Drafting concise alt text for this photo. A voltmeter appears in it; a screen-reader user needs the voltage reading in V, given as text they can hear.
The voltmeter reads 75 V
